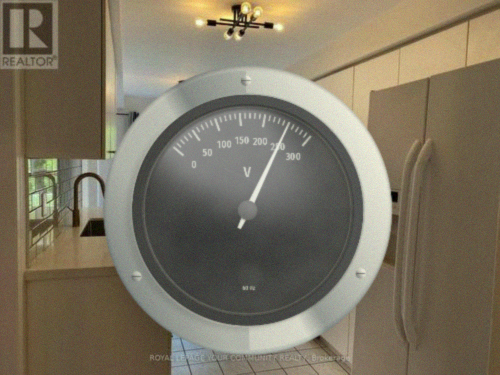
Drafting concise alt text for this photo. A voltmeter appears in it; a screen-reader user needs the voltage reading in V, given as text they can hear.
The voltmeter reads 250 V
